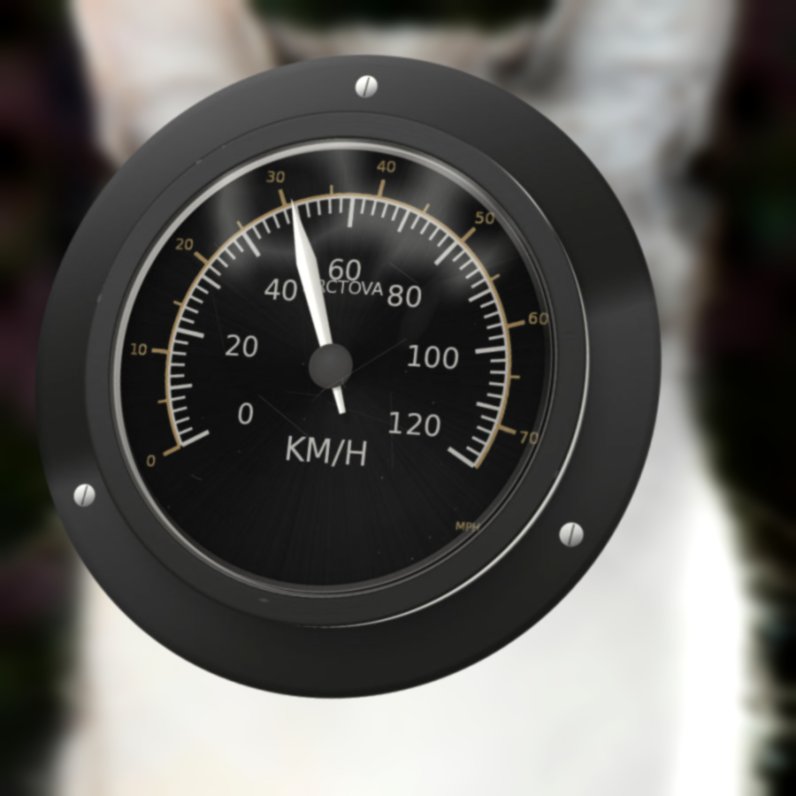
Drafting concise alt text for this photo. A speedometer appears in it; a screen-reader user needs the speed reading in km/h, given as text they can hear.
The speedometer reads 50 km/h
